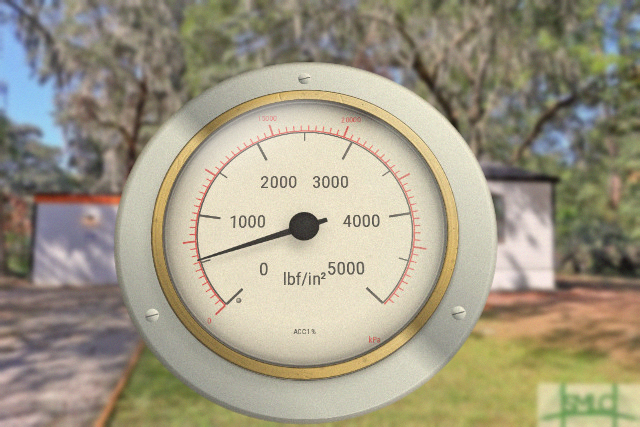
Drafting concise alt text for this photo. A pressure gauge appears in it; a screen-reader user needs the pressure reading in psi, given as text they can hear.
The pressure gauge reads 500 psi
